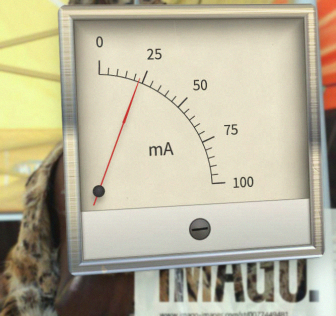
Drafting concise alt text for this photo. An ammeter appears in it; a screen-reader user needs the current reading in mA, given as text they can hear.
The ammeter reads 22.5 mA
